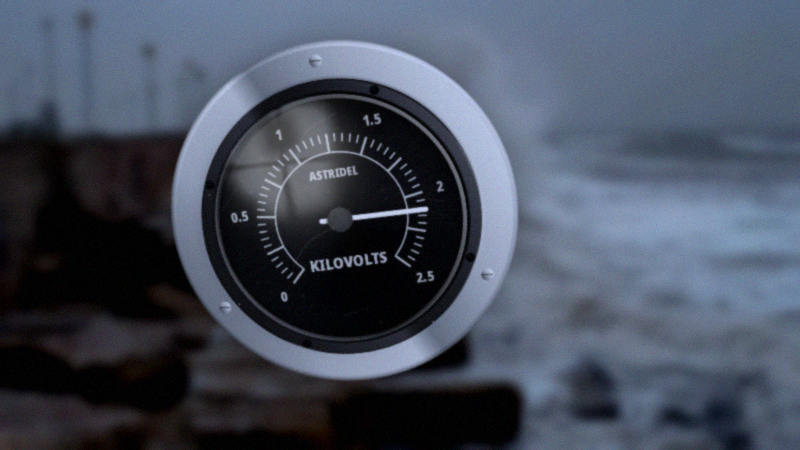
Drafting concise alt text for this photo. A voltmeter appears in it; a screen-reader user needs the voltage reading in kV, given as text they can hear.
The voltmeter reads 2.1 kV
